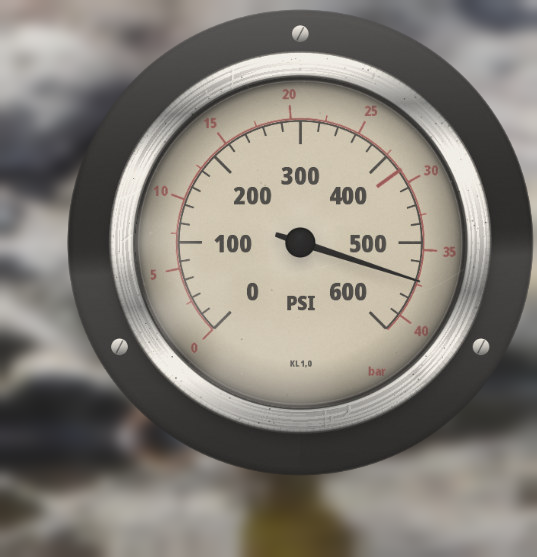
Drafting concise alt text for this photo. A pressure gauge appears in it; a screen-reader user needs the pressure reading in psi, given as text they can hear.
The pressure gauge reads 540 psi
